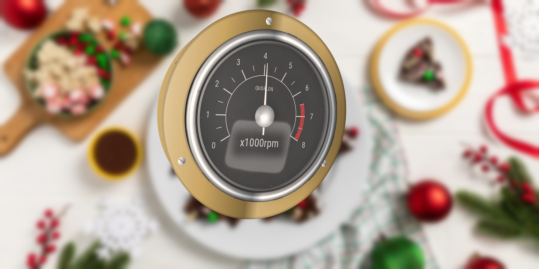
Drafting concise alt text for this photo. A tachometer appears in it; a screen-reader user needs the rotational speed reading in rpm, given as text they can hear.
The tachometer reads 4000 rpm
